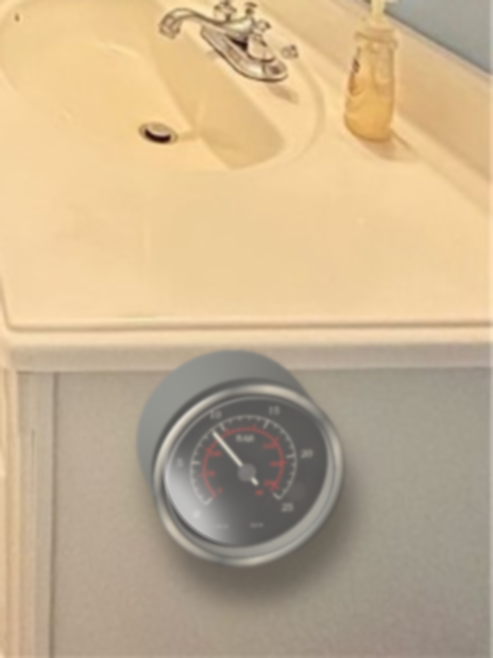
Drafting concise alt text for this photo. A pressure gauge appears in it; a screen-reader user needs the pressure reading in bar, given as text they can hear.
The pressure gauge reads 9 bar
